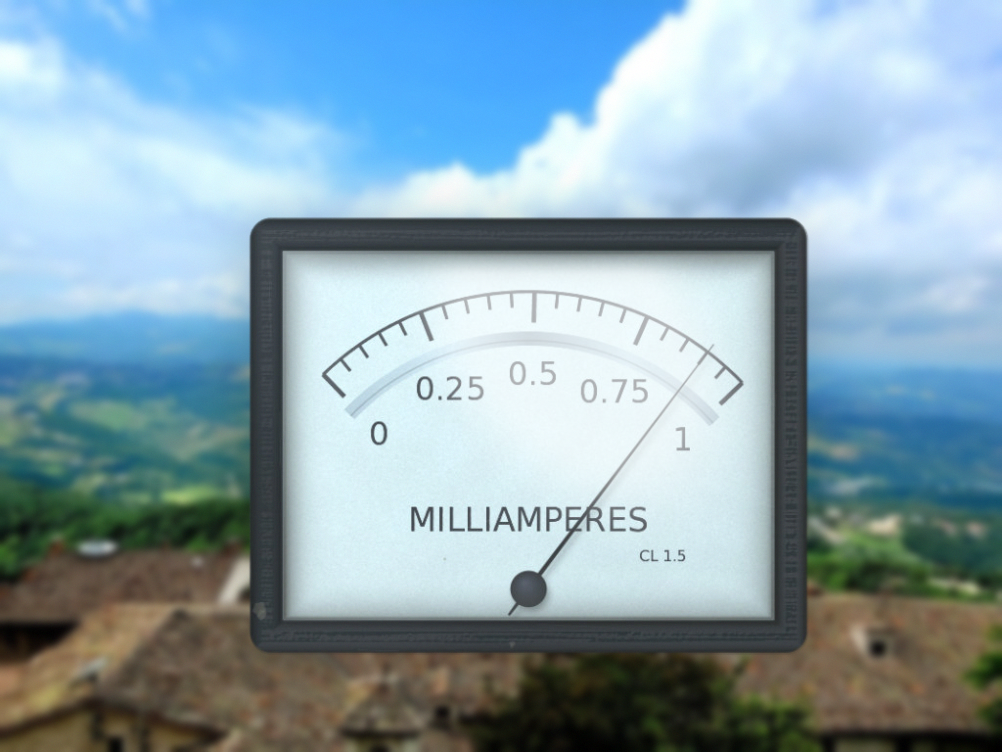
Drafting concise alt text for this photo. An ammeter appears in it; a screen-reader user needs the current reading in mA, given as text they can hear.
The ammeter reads 0.9 mA
